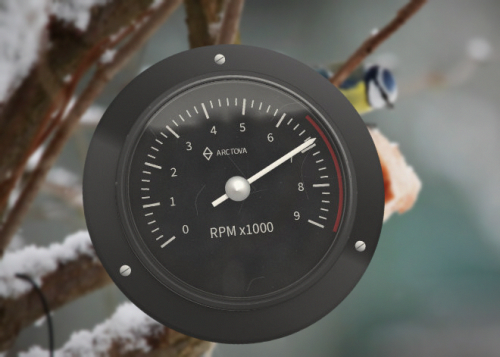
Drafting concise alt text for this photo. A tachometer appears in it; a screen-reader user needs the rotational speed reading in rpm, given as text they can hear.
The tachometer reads 6900 rpm
